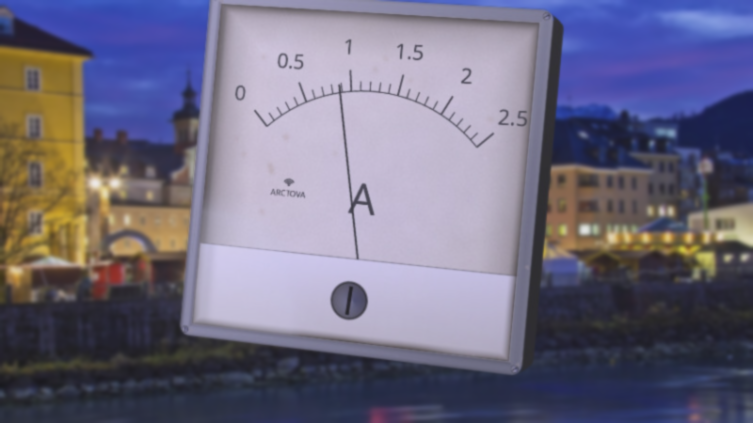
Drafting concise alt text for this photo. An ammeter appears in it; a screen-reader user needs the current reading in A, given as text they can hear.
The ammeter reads 0.9 A
